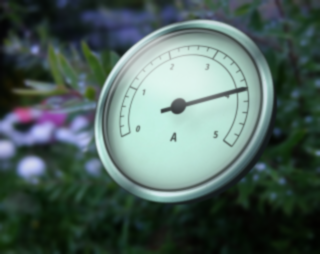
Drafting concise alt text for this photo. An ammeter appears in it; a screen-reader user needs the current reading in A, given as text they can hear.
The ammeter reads 4 A
